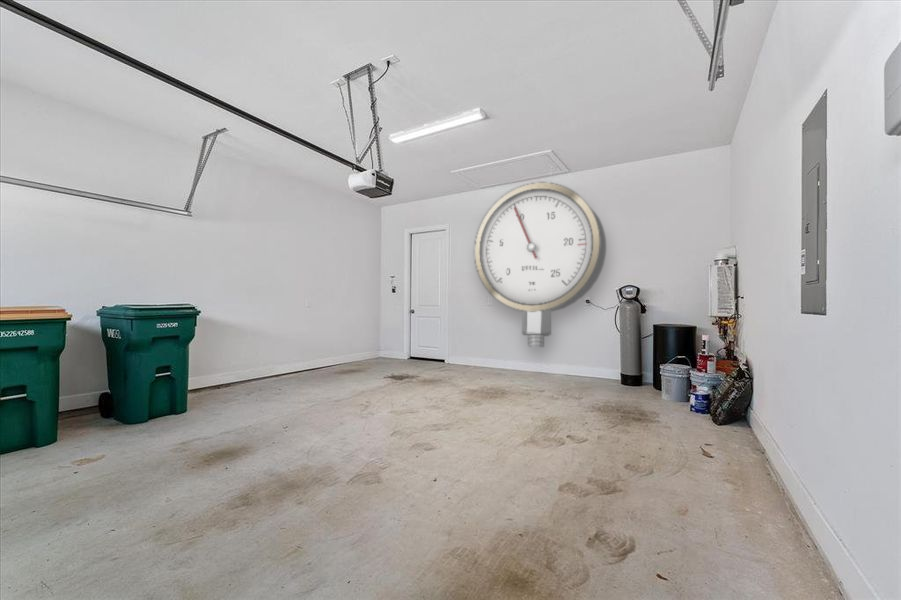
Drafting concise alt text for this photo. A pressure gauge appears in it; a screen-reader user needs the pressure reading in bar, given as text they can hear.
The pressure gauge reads 10 bar
